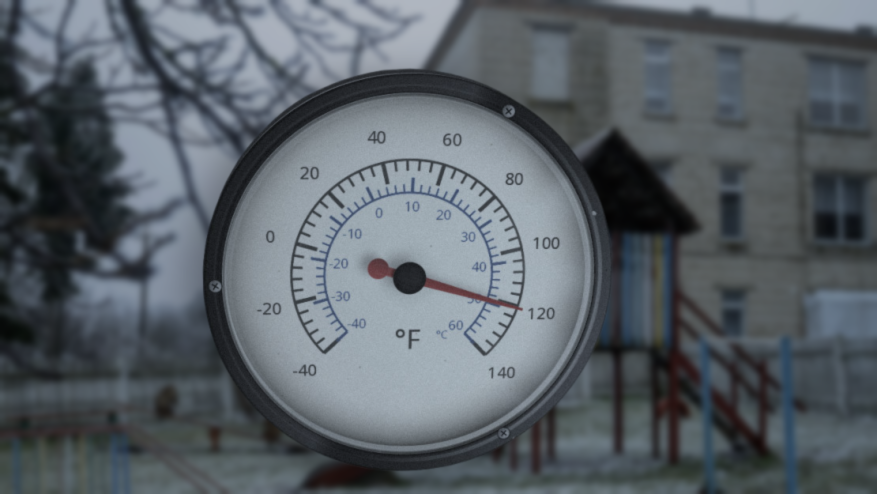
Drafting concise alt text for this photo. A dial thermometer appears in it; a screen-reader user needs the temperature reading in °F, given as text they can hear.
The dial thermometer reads 120 °F
